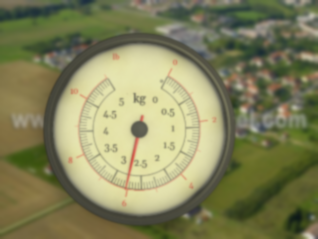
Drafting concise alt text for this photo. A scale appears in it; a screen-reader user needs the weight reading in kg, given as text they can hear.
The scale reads 2.75 kg
